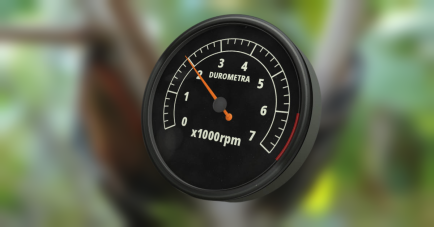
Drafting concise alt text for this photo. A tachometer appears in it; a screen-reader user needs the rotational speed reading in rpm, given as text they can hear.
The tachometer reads 2000 rpm
